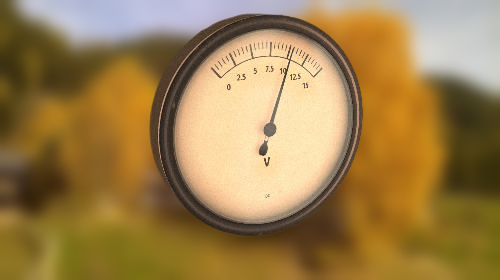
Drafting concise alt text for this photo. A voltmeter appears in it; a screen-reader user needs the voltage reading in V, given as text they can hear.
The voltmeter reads 10 V
